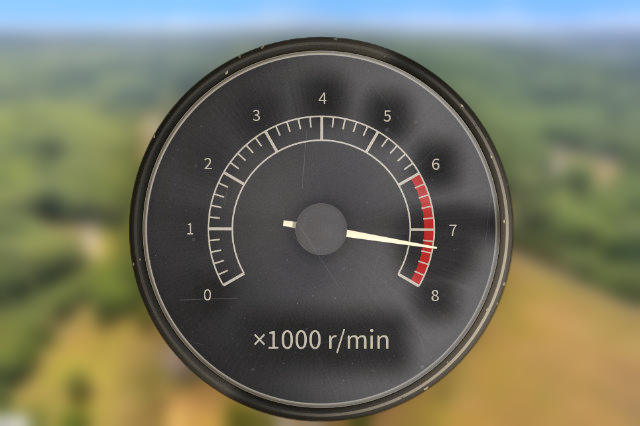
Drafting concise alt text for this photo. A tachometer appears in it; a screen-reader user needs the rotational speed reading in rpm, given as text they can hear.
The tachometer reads 7300 rpm
